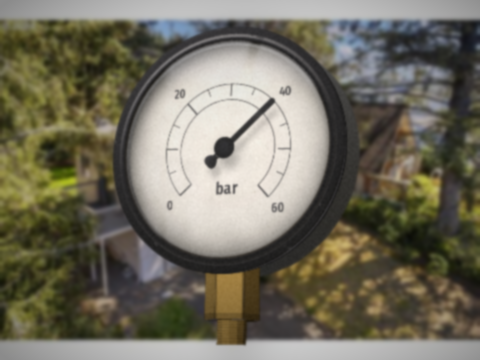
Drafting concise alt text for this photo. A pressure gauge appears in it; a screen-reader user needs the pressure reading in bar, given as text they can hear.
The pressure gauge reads 40 bar
